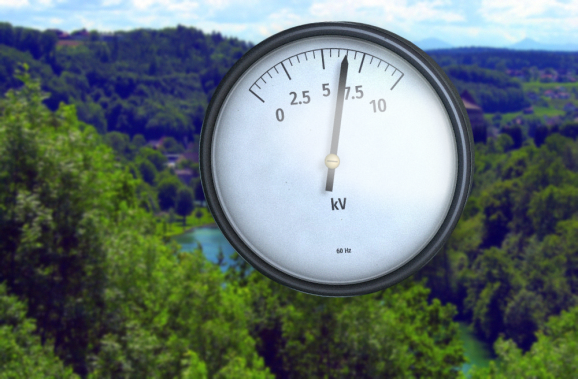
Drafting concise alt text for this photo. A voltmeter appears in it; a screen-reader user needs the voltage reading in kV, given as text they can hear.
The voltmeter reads 6.5 kV
